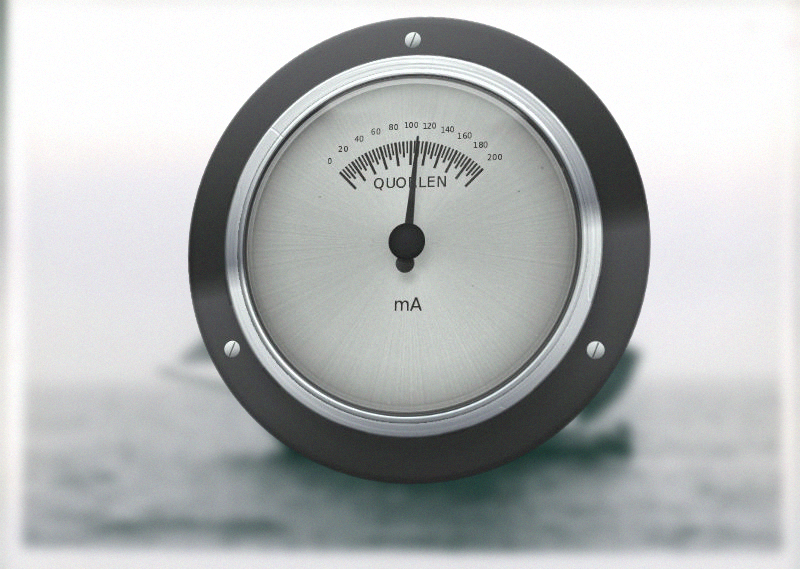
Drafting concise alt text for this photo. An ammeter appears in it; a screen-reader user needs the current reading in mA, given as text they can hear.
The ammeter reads 110 mA
